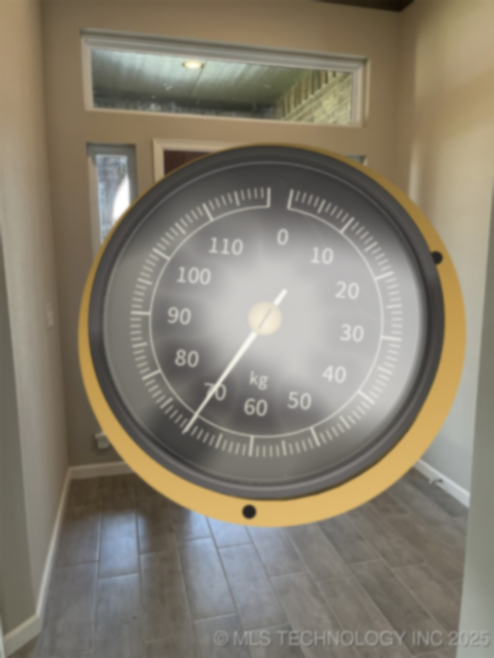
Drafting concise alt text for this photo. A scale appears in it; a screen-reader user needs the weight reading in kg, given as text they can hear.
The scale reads 70 kg
